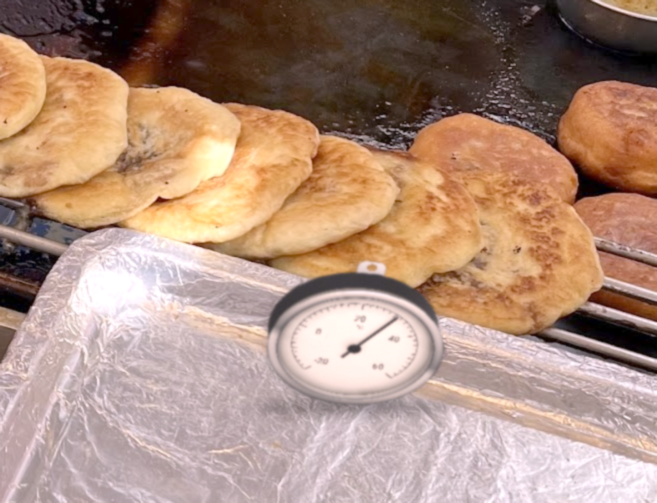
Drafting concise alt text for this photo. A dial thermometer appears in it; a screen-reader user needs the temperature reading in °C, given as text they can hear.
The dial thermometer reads 30 °C
